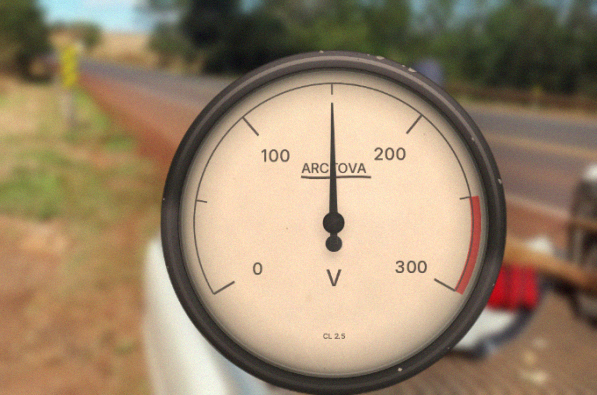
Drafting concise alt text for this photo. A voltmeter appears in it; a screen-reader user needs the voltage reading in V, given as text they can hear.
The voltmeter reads 150 V
